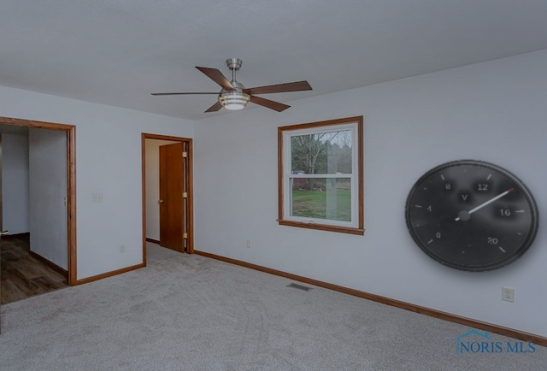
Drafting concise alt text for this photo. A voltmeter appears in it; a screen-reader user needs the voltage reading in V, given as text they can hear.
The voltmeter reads 14 V
